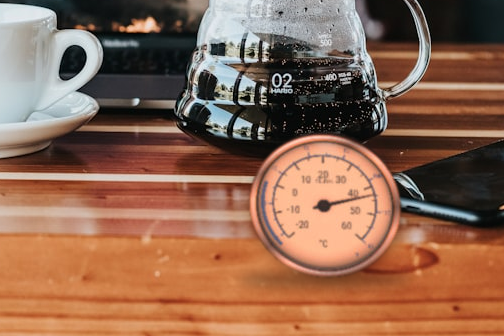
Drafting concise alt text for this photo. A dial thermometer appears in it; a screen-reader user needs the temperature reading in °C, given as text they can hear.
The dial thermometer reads 42.5 °C
